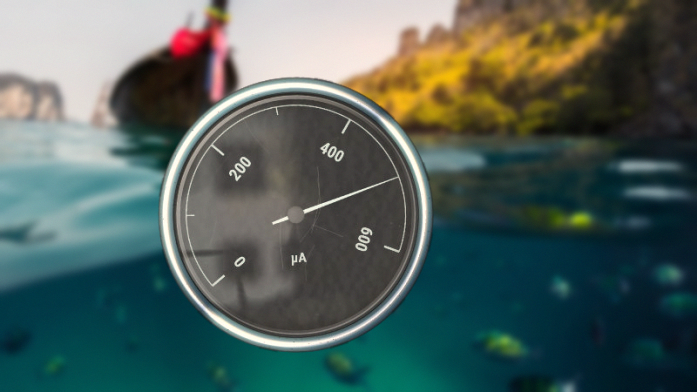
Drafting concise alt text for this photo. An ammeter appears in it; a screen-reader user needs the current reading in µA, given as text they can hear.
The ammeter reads 500 µA
